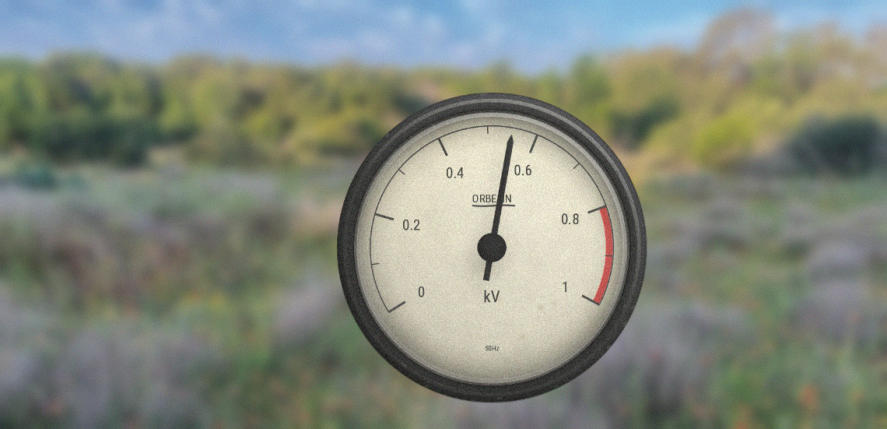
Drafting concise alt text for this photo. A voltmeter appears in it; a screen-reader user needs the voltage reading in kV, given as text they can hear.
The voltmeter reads 0.55 kV
